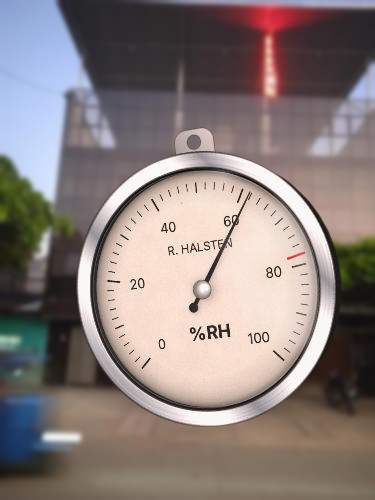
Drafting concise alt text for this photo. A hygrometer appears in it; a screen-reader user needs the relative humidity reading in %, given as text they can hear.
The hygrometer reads 62 %
